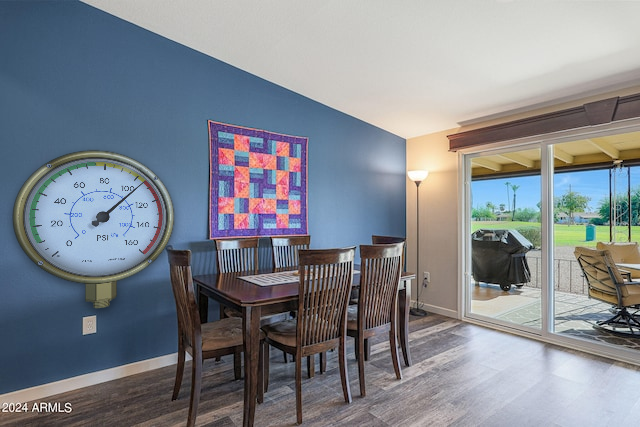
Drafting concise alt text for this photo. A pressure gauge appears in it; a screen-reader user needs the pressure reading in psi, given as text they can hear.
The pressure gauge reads 105 psi
